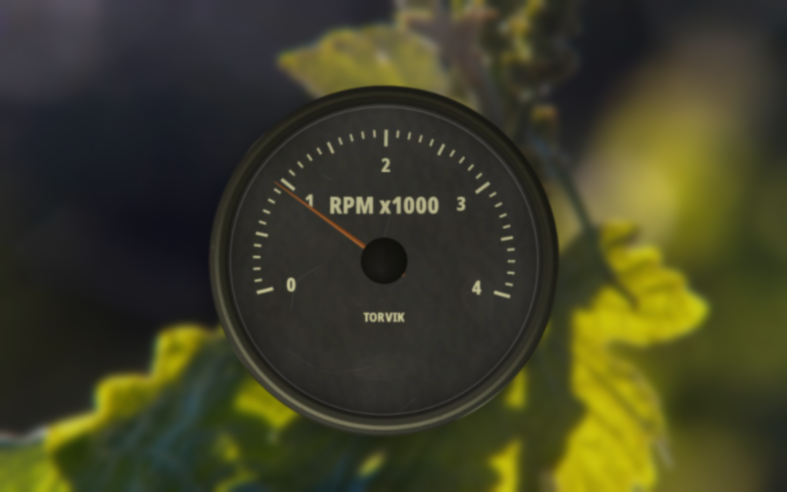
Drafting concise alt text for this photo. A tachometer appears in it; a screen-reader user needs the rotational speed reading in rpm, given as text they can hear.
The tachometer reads 950 rpm
